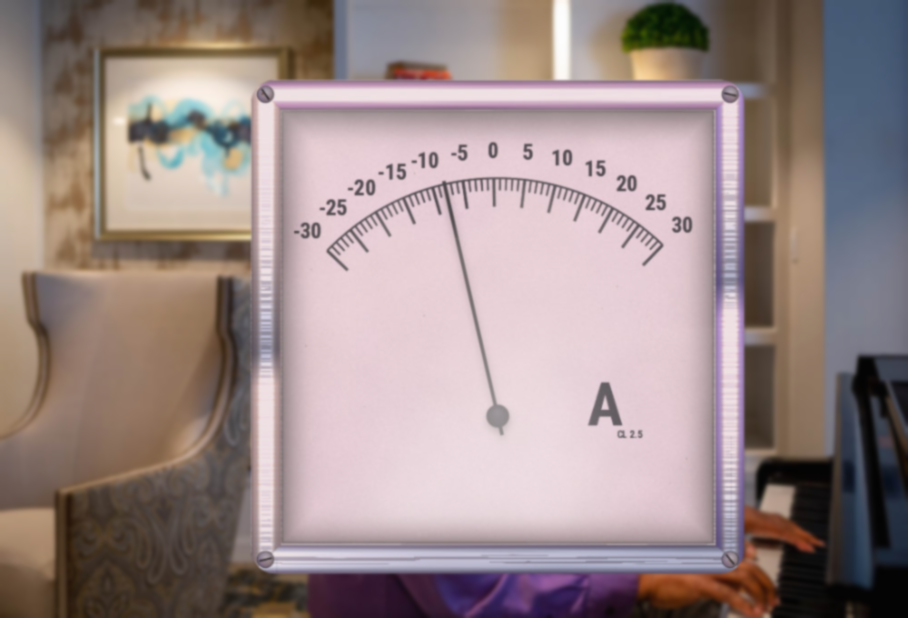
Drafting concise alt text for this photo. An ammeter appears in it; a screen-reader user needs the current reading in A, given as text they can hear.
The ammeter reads -8 A
